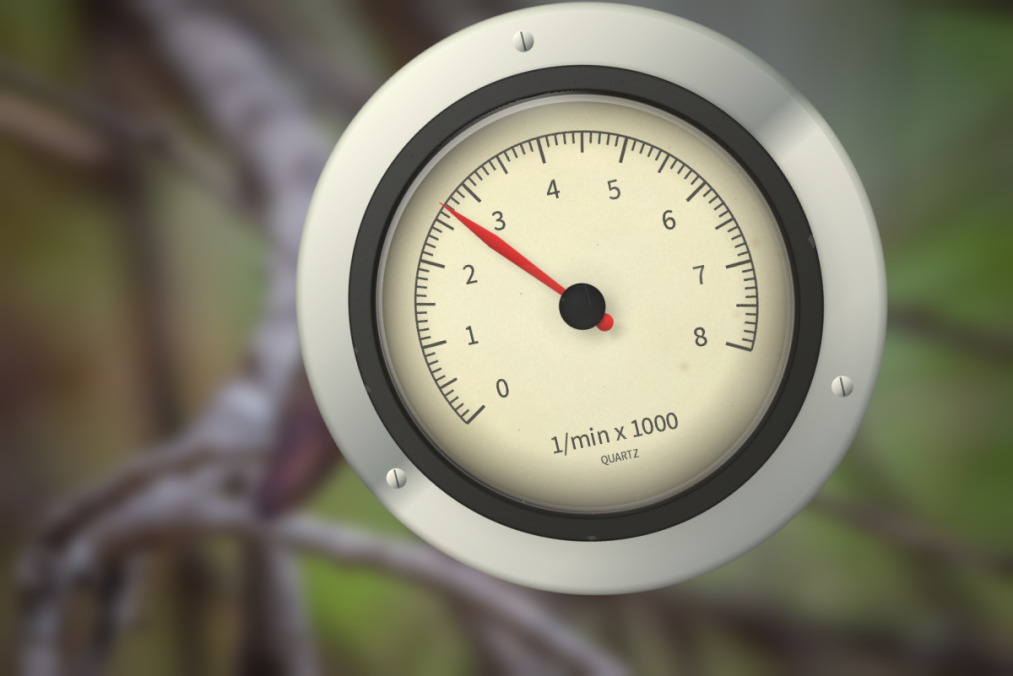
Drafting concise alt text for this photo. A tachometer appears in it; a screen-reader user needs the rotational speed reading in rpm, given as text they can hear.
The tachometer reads 2700 rpm
